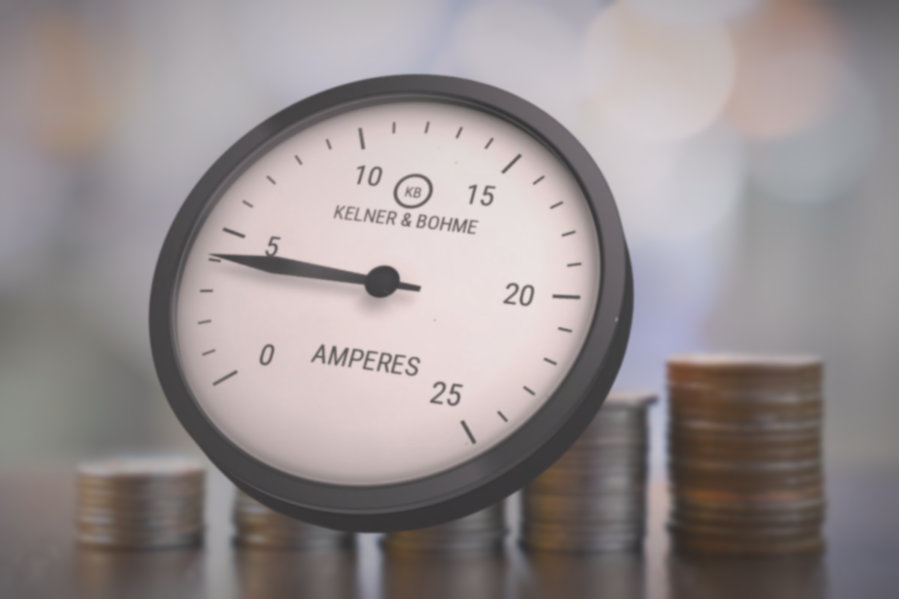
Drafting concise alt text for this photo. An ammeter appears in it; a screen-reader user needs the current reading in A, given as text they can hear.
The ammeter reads 4 A
